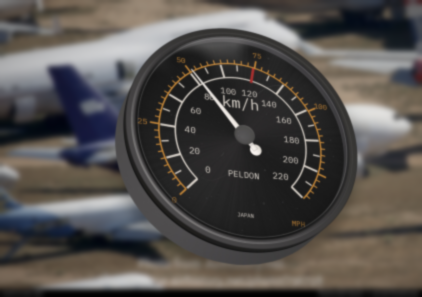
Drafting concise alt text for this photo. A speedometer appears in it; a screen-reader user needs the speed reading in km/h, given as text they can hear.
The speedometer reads 80 km/h
